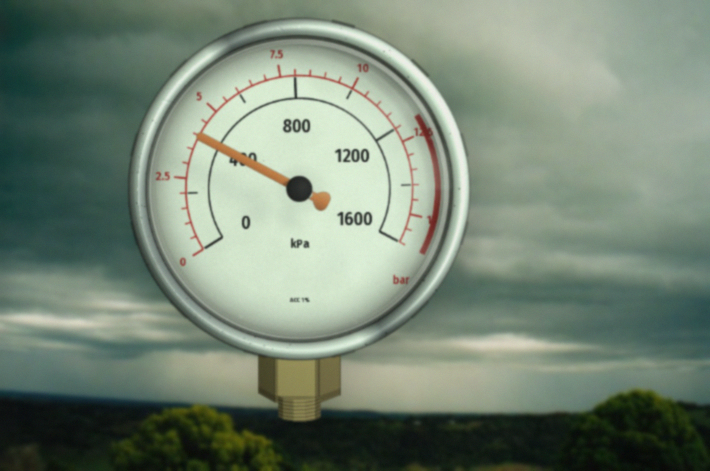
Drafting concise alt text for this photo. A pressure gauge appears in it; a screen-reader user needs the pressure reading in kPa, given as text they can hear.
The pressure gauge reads 400 kPa
